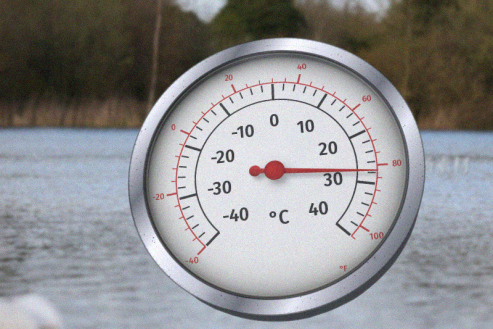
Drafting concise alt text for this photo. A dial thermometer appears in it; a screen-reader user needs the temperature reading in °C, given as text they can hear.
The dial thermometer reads 28 °C
